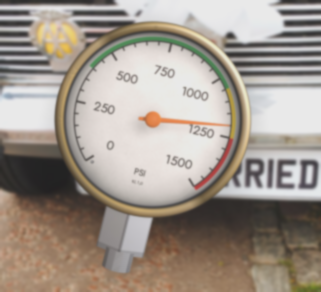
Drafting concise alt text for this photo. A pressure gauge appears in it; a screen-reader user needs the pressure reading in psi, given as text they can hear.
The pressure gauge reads 1200 psi
